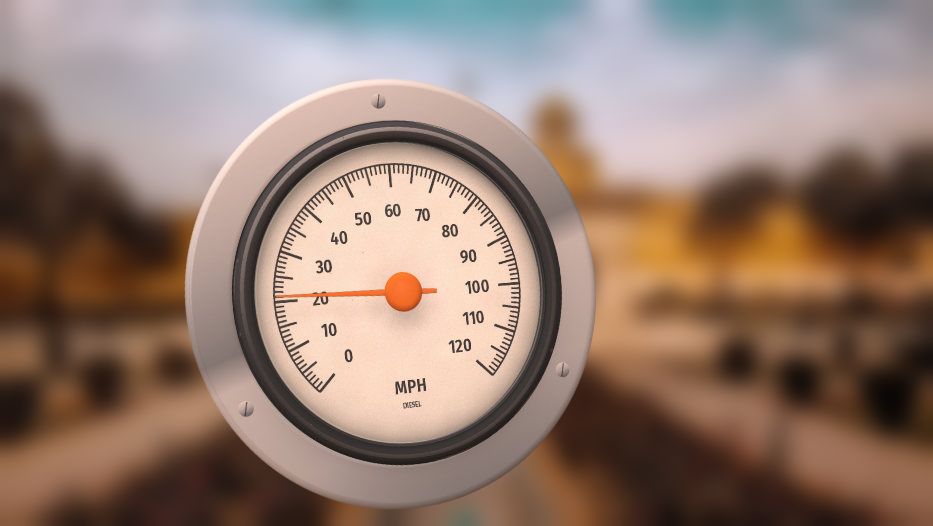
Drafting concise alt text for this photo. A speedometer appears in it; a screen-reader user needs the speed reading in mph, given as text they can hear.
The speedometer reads 21 mph
